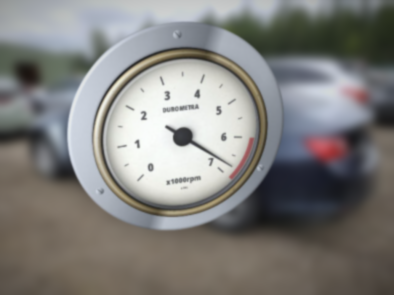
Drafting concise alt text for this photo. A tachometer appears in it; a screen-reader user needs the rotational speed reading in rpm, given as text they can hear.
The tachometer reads 6750 rpm
